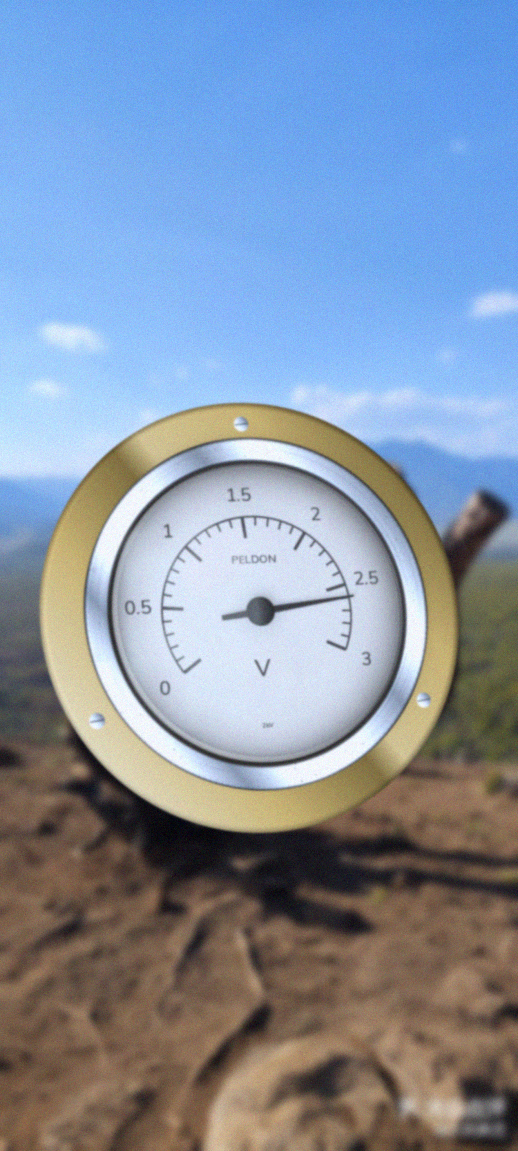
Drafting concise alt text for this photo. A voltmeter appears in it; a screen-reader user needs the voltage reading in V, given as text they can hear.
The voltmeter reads 2.6 V
